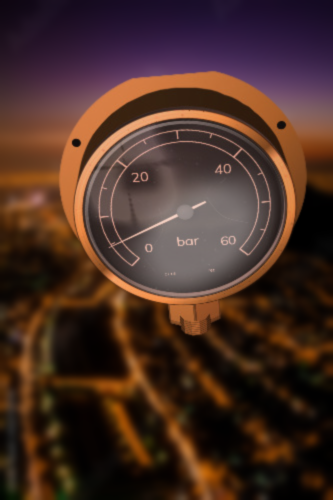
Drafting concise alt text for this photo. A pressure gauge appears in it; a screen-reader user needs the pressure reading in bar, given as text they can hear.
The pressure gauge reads 5 bar
